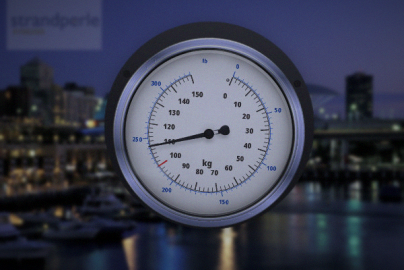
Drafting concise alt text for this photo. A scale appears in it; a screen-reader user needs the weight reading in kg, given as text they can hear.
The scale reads 110 kg
